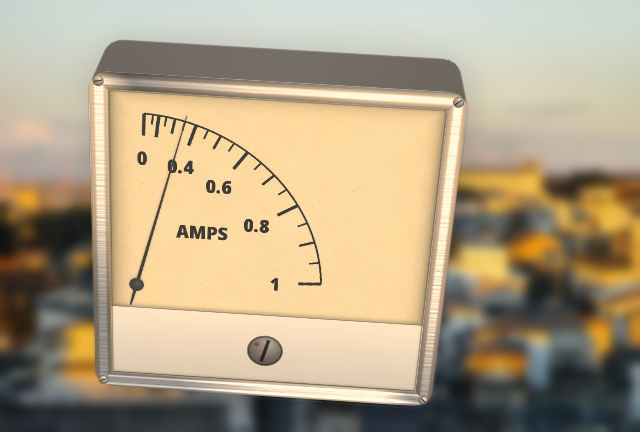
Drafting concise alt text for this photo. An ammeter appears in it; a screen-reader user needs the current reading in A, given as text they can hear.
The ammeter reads 0.35 A
